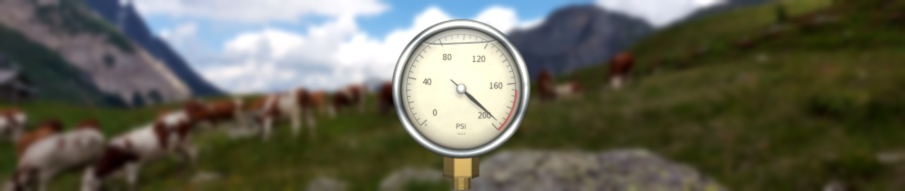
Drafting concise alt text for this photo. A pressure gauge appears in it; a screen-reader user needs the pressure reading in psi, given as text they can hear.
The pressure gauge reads 195 psi
